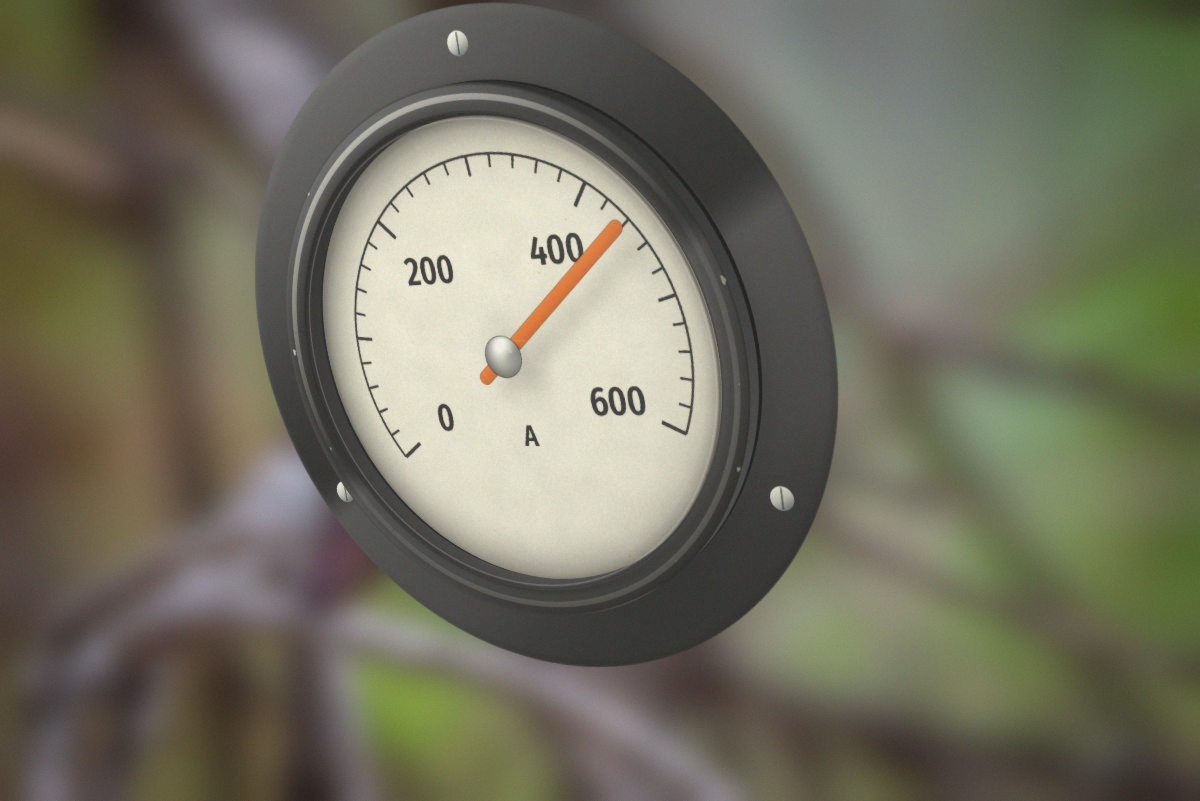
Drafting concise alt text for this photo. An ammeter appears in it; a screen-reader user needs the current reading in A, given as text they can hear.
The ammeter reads 440 A
